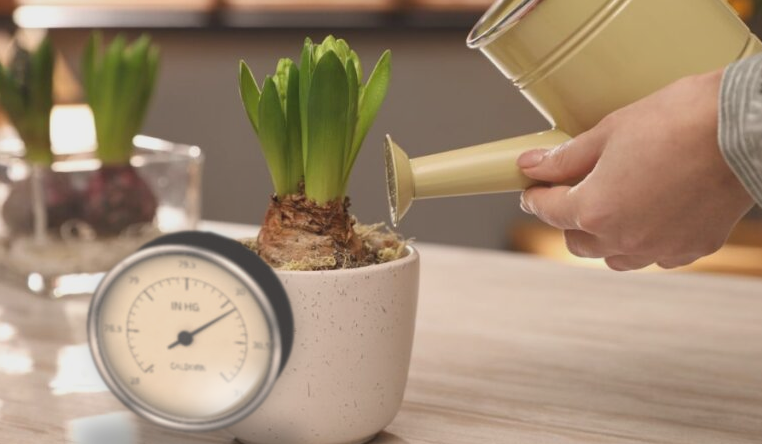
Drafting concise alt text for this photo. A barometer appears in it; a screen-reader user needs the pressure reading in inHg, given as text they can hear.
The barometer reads 30.1 inHg
